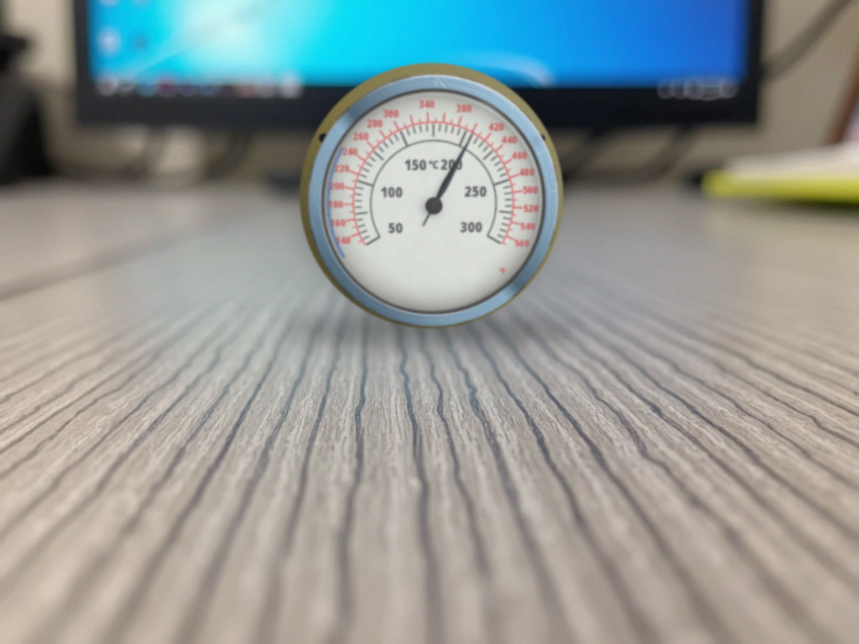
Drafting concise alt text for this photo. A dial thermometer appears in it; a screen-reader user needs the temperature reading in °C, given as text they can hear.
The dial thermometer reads 205 °C
